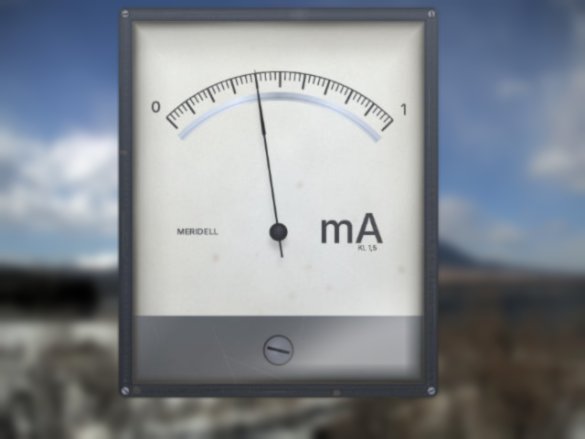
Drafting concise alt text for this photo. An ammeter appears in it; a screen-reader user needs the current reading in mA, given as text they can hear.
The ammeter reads 0.4 mA
